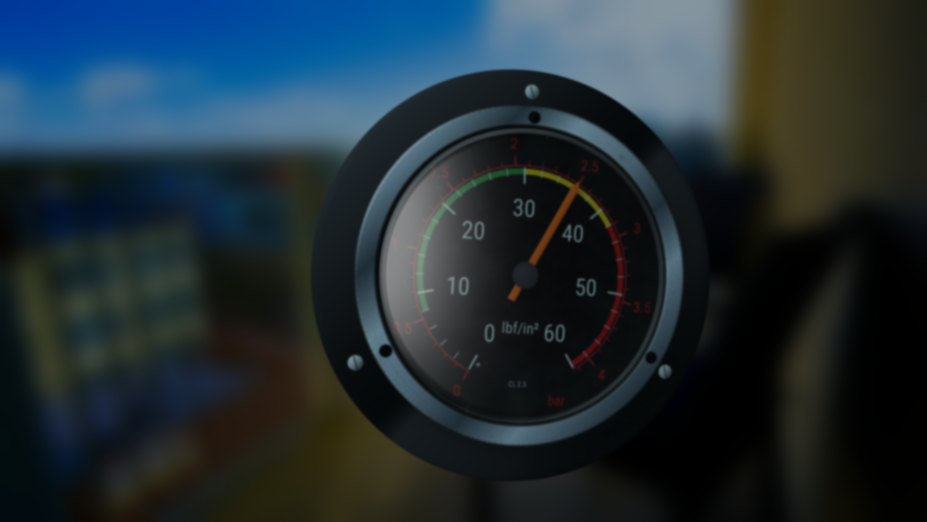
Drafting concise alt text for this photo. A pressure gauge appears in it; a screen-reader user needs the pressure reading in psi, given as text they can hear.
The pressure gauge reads 36 psi
